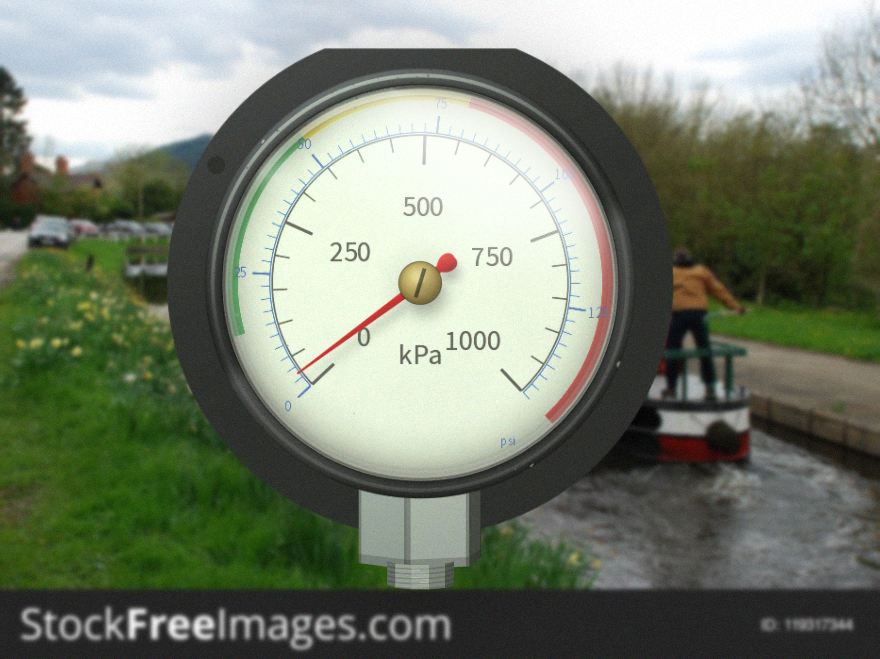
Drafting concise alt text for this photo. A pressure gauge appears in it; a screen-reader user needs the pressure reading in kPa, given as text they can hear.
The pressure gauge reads 25 kPa
